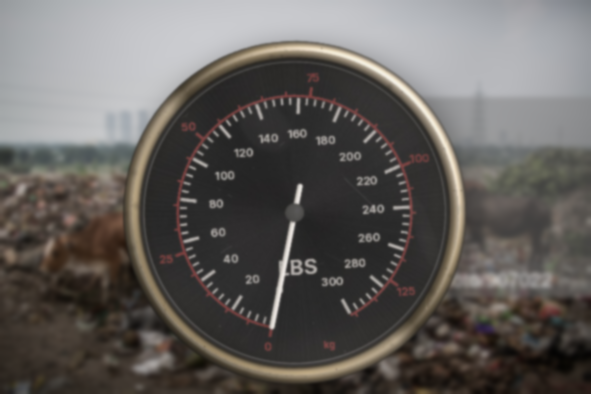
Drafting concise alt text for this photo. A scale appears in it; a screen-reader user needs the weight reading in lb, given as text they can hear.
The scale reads 0 lb
